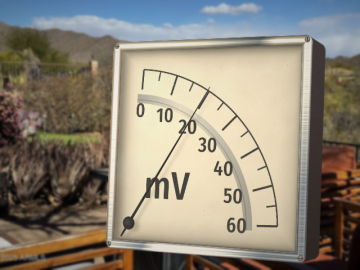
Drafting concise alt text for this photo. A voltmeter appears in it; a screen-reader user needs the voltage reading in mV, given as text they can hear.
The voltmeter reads 20 mV
